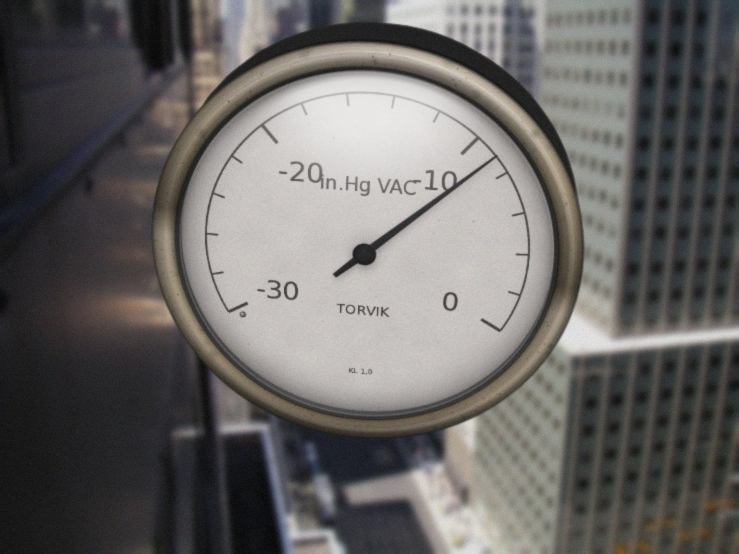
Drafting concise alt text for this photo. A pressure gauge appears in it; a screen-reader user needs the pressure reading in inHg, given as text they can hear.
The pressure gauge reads -9 inHg
